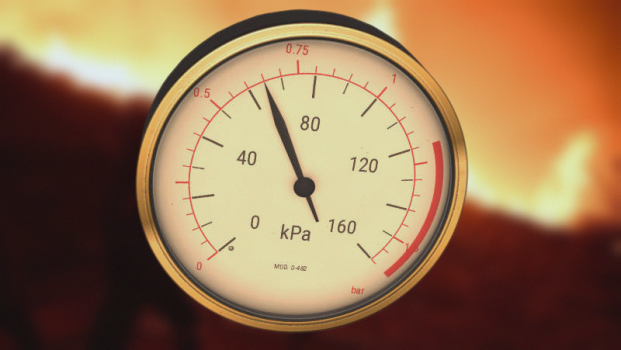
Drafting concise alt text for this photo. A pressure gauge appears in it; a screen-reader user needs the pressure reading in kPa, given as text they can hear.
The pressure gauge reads 65 kPa
